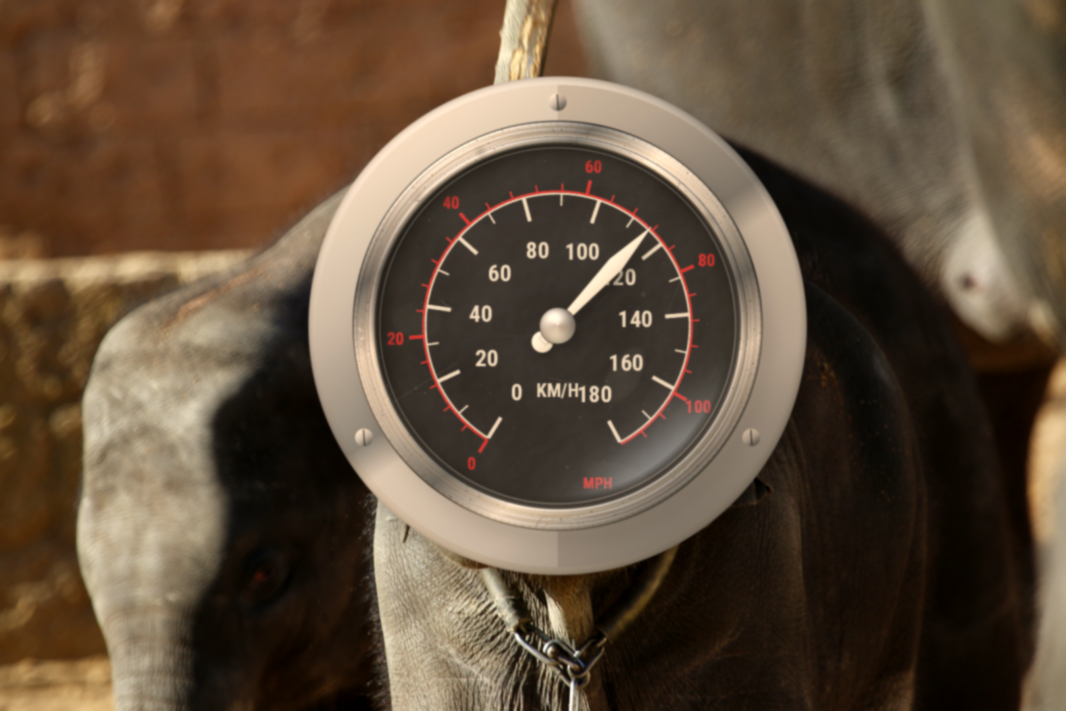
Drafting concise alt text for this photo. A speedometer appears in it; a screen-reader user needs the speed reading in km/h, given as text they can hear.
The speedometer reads 115 km/h
